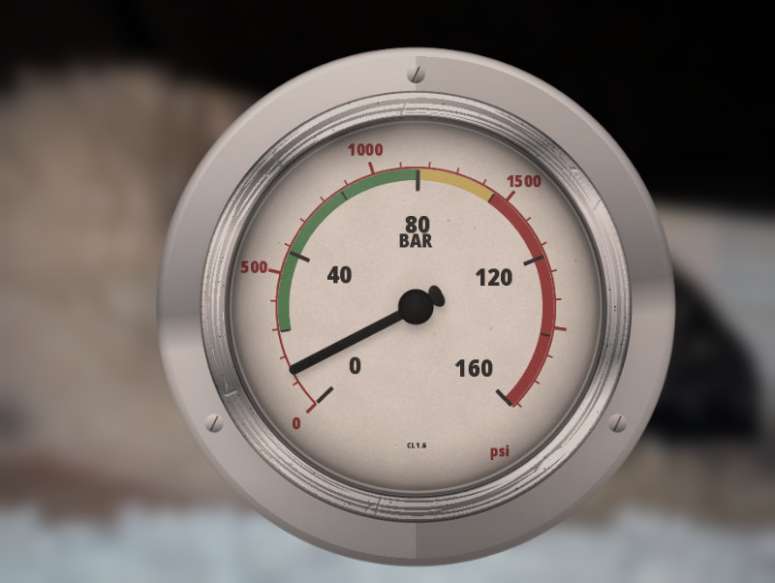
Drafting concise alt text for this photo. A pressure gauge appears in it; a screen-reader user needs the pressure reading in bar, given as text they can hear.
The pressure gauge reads 10 bar
